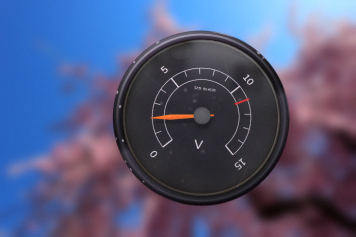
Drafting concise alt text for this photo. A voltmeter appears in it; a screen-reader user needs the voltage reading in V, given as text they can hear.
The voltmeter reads 2 V
